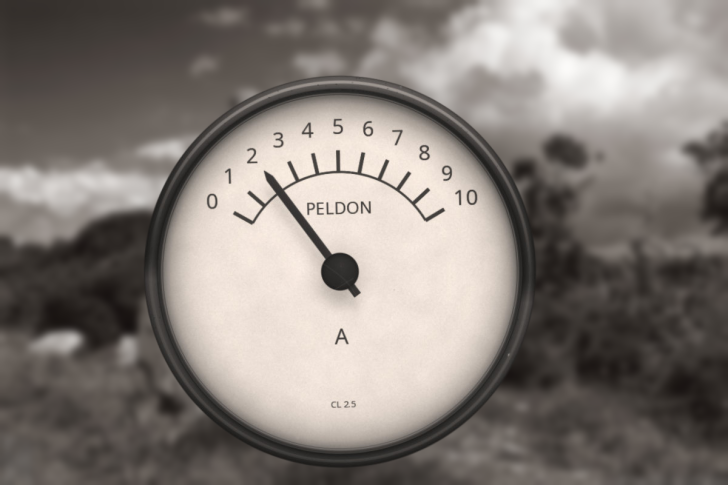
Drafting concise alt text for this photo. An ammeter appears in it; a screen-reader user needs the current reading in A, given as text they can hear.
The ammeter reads 2 A
